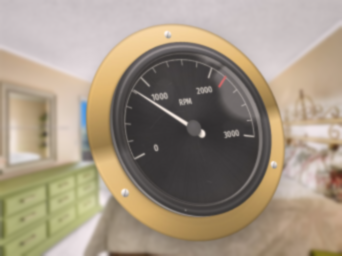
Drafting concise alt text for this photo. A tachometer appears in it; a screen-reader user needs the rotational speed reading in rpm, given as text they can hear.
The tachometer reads 800 rpm
